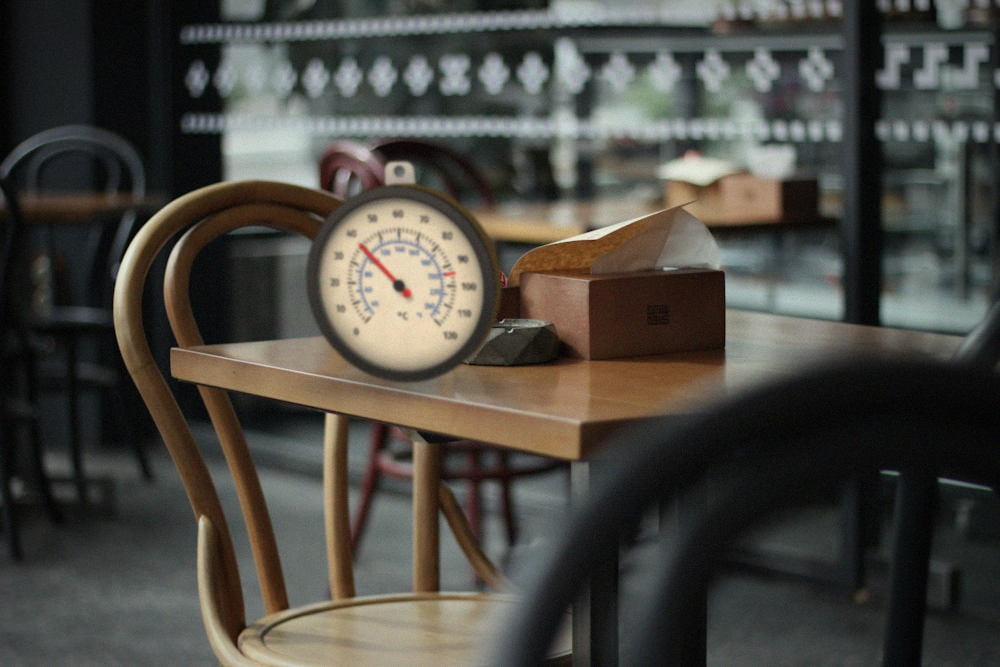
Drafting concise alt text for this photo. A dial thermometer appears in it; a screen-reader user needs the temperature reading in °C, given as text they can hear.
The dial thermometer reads 40 °C
